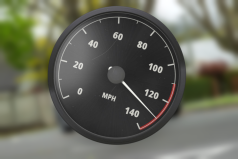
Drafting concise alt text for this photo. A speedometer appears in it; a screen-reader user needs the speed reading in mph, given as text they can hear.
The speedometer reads 130 mph
